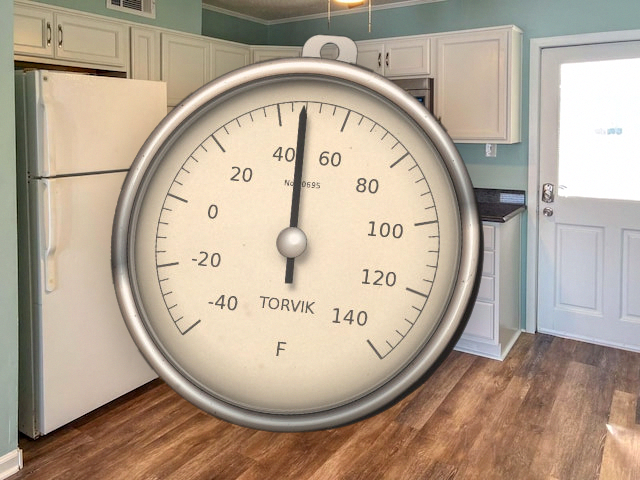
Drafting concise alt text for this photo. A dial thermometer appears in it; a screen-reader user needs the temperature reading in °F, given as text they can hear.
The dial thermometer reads 48 °F
